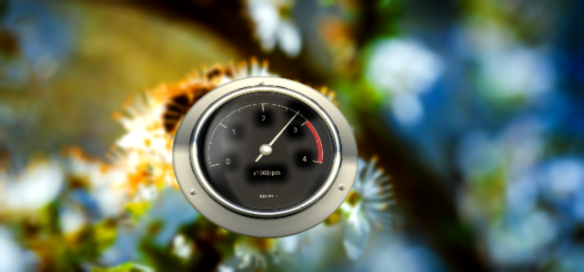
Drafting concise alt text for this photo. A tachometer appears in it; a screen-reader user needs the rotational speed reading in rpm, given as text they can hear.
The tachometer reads 2750 rpm
